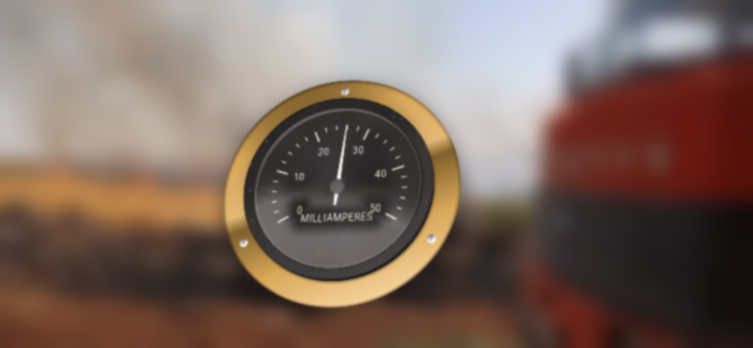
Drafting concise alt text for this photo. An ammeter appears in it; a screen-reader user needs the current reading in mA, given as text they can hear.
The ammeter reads 26 mA
